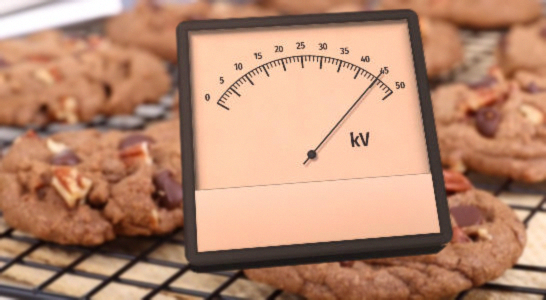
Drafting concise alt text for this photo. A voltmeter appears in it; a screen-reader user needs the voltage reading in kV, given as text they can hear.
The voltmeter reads 45 kV
